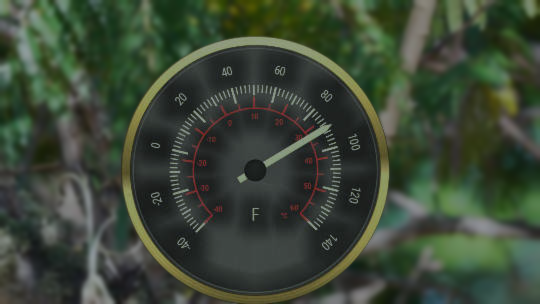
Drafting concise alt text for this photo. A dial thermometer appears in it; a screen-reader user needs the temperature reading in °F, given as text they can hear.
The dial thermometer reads 90 °F
